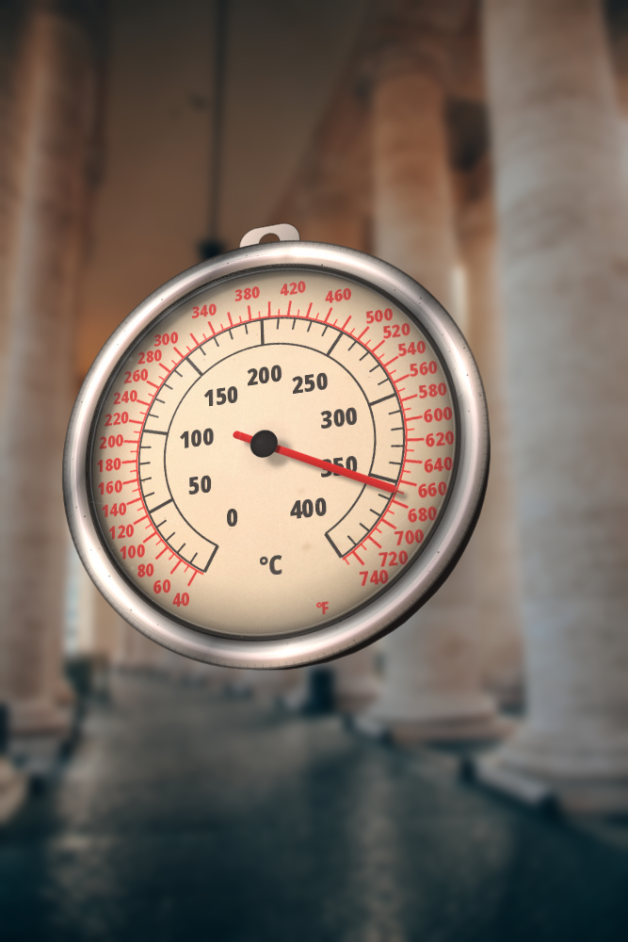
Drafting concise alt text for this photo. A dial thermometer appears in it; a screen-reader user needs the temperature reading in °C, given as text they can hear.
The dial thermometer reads 355 °C
